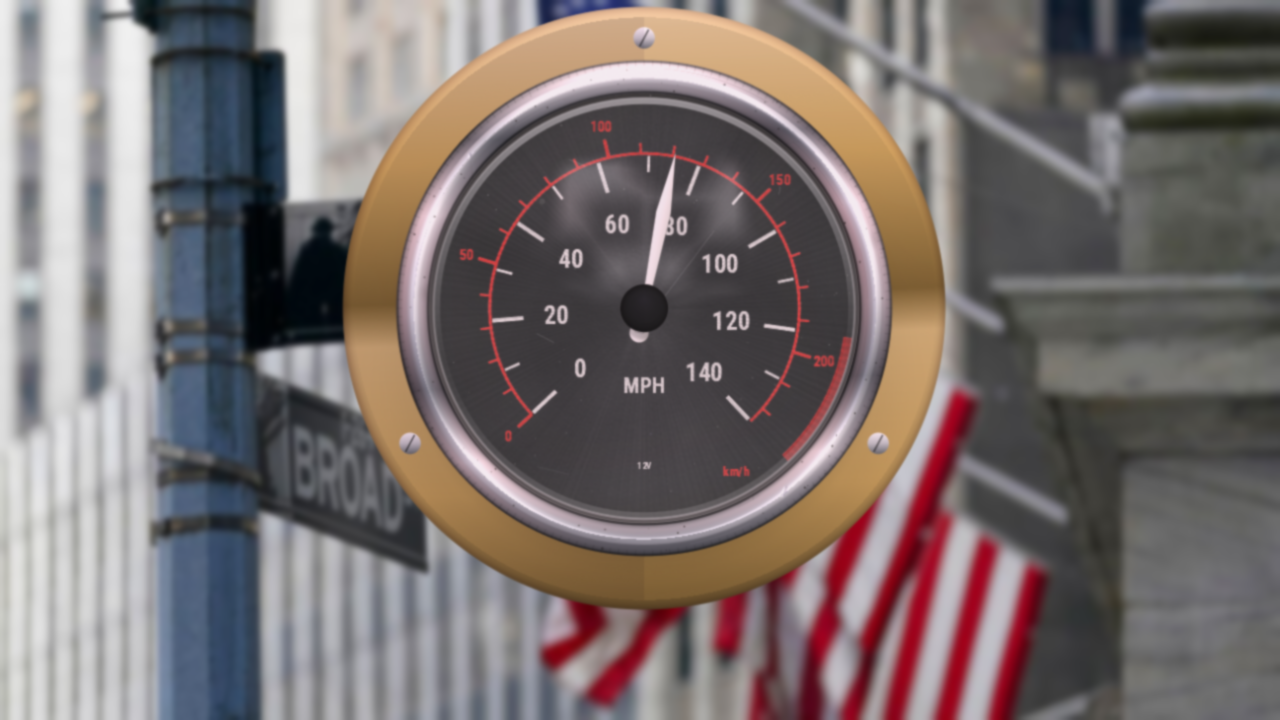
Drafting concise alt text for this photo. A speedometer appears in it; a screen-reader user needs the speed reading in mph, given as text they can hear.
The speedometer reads 75 mph
